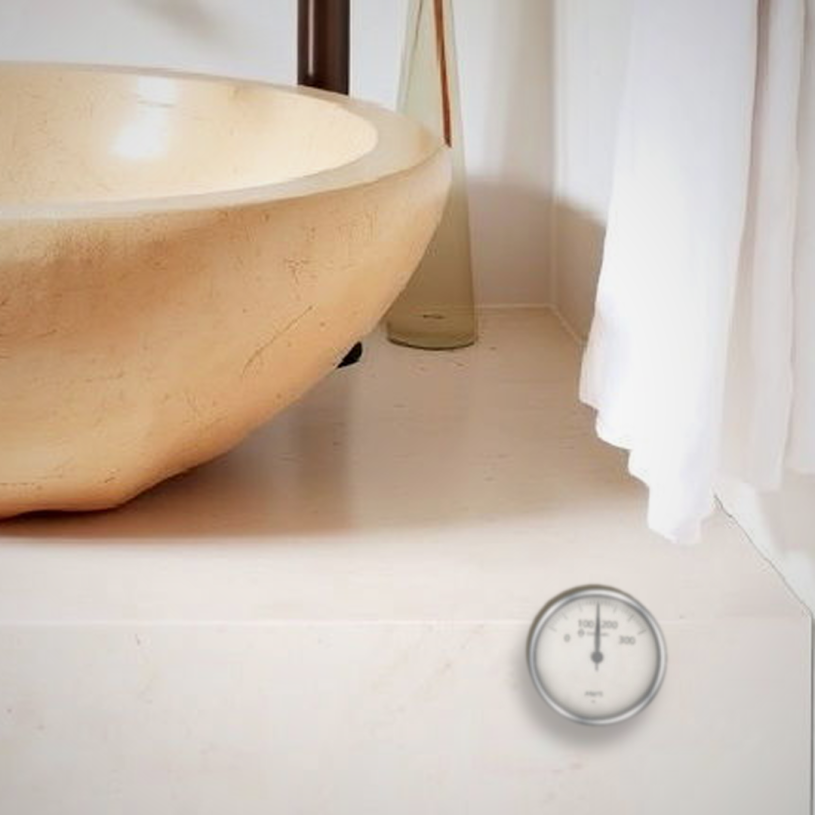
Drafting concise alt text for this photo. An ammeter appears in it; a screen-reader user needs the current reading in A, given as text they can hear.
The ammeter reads 150 A
